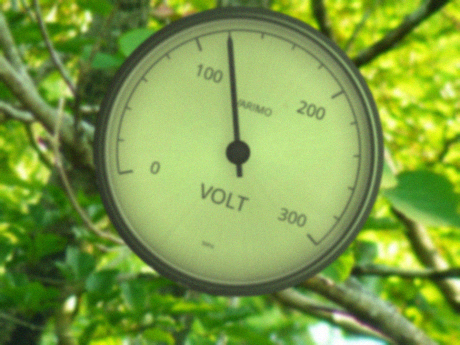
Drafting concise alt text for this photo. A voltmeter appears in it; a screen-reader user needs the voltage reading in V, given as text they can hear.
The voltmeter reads 120 V
